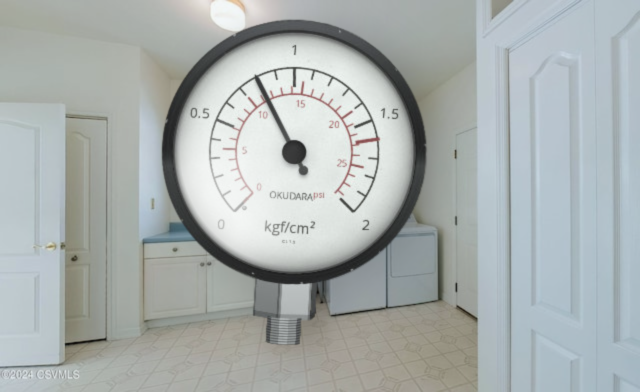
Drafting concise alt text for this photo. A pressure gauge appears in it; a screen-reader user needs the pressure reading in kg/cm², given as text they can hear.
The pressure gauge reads 0.8 kg/cm²
